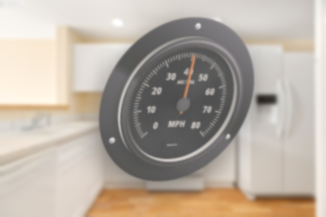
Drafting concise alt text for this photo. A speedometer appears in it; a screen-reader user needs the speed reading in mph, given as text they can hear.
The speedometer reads 40 mph
